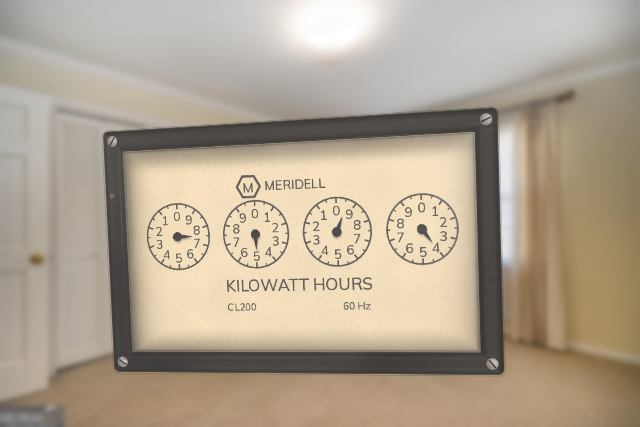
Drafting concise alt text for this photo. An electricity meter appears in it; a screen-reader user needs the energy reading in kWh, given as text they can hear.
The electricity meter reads 7494 kWh
